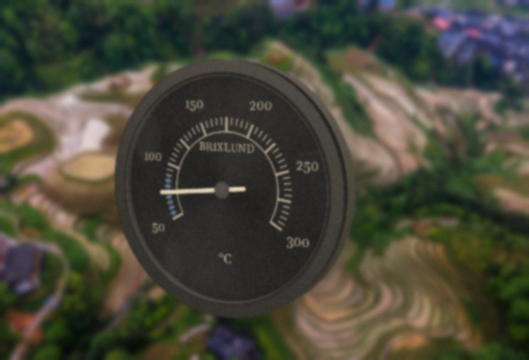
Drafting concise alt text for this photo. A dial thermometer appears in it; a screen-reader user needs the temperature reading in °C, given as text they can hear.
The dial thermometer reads 75 °C
